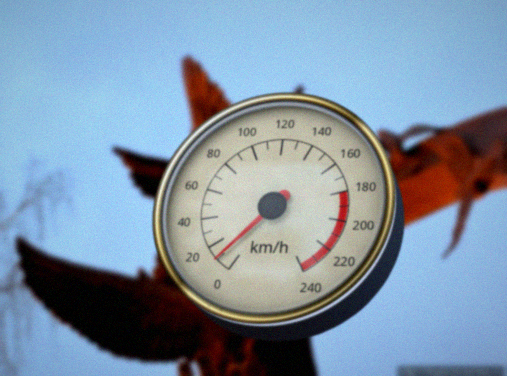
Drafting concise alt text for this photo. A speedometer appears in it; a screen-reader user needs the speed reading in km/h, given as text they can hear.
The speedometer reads 10 km/h
